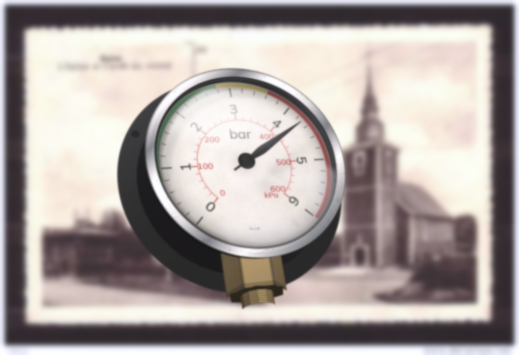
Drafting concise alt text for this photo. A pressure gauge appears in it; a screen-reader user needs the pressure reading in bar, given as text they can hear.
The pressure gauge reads 4.3 bar
